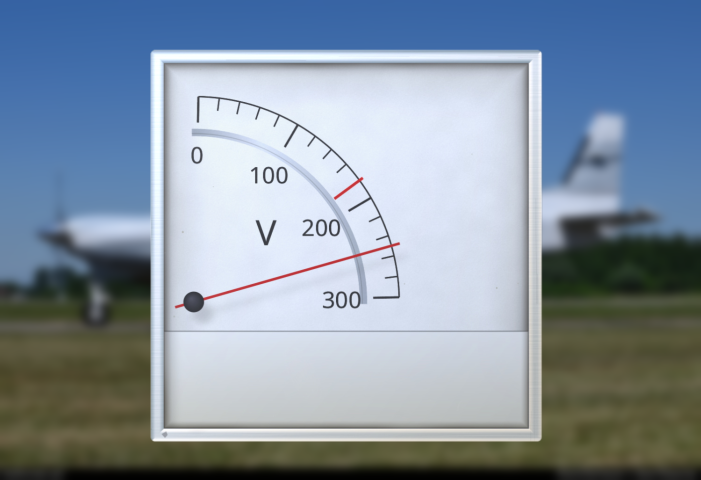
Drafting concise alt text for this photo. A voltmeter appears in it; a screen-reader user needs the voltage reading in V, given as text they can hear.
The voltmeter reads 250 V
